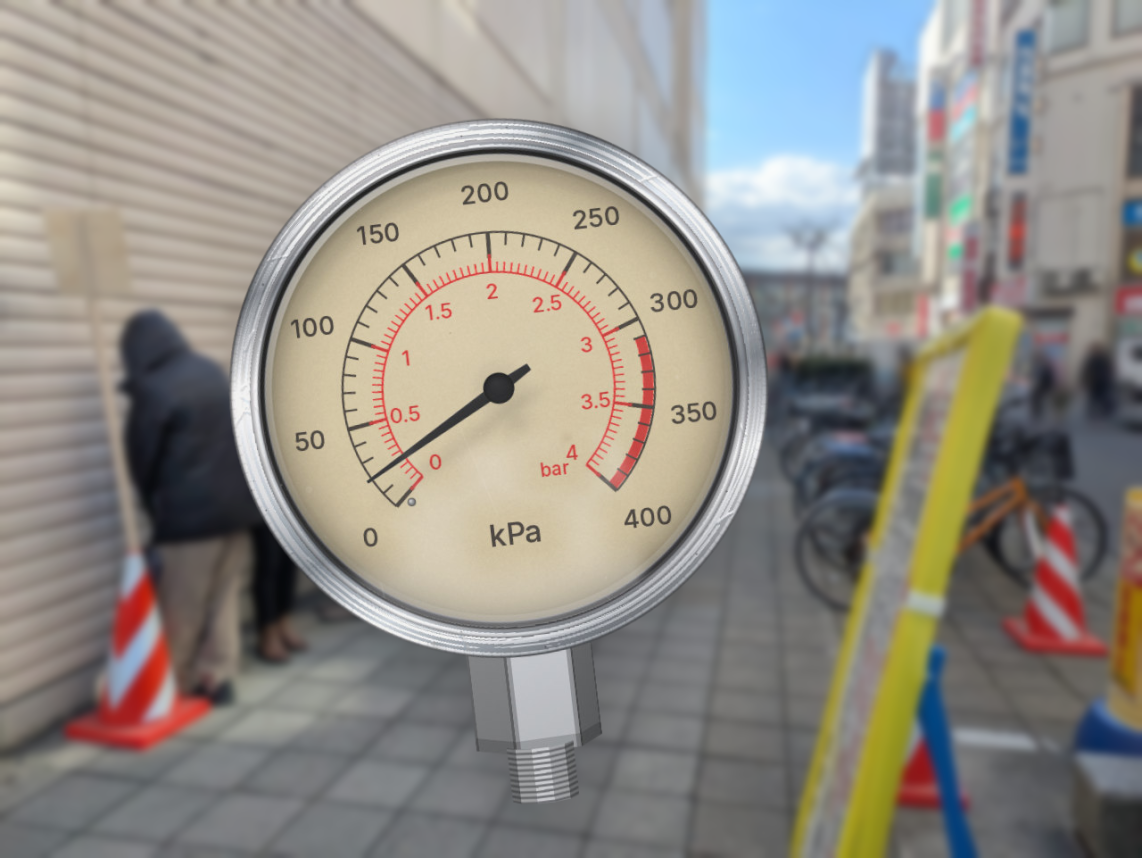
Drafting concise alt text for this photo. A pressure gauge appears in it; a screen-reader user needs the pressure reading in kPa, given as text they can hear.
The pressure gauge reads 20 kPa
